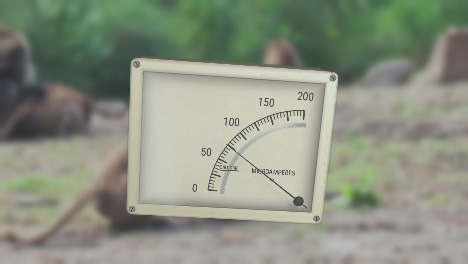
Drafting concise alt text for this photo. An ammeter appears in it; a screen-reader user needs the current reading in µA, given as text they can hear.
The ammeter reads 75 µA
